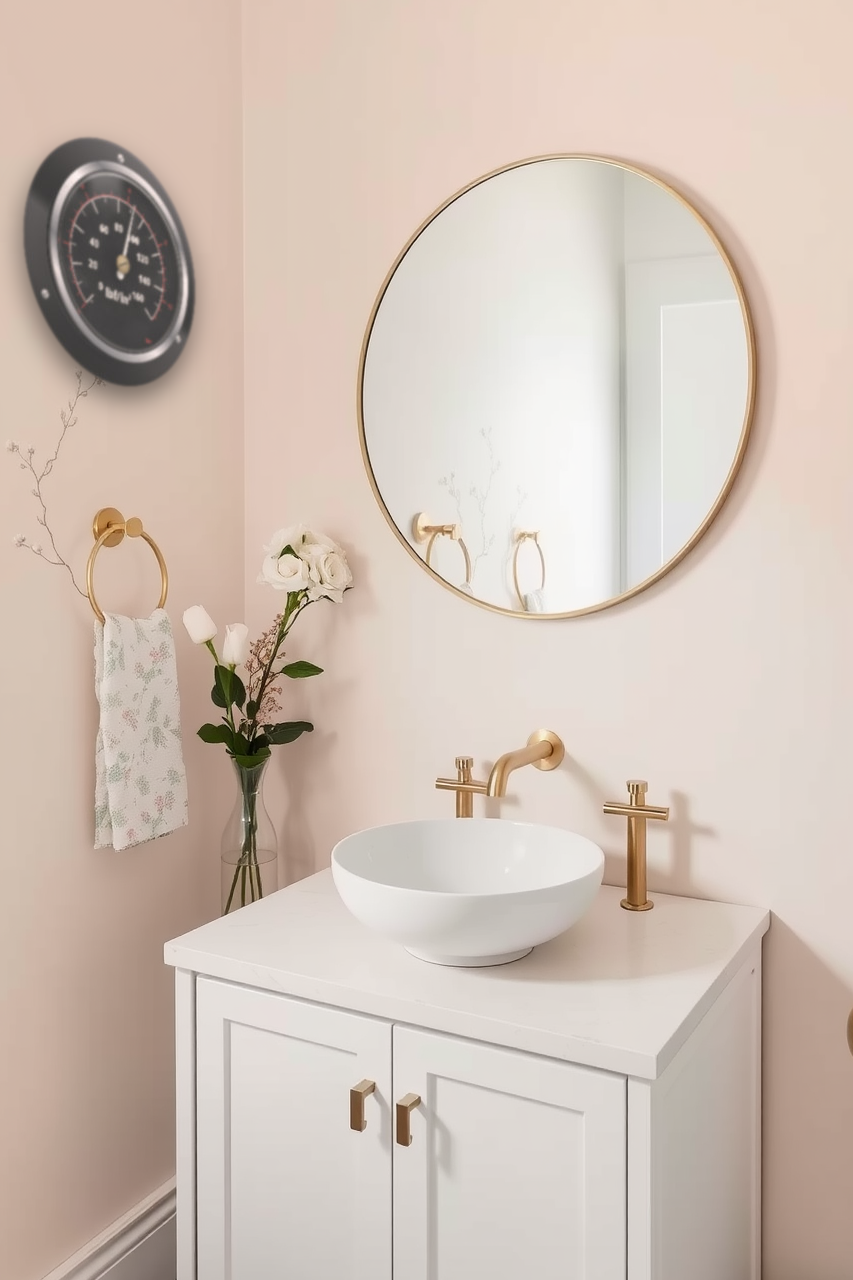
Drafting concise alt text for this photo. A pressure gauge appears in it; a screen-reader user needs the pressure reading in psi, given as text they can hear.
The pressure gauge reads 90 psi
